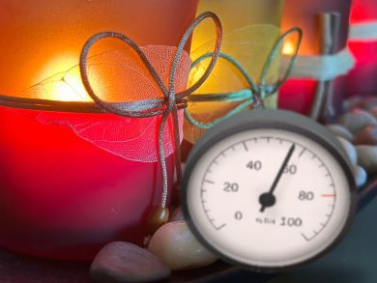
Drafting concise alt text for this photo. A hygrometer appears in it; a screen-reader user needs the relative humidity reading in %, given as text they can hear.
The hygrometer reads 56 %
